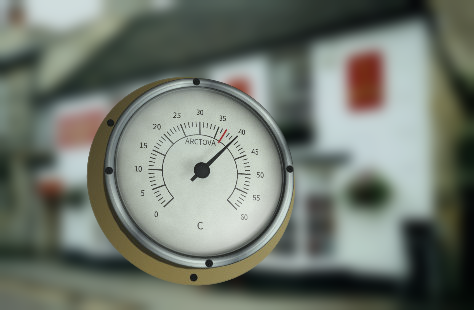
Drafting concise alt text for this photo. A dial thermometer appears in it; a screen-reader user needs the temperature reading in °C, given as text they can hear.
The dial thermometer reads 40 °C
